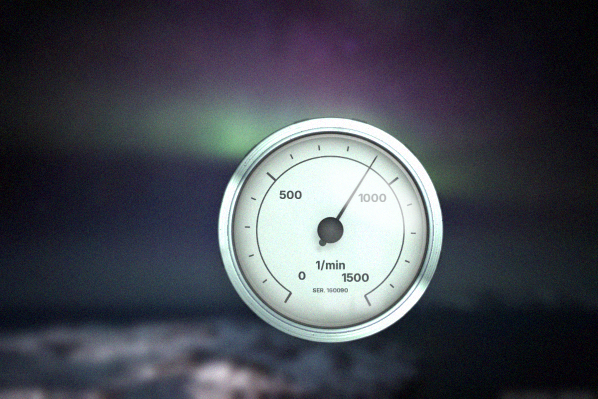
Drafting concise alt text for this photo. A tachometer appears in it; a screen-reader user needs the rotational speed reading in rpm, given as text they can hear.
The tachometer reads 900 rpm
